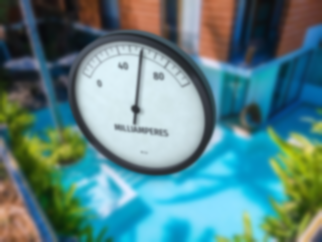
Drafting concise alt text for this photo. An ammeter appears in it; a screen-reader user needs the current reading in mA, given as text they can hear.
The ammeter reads 60 mA
